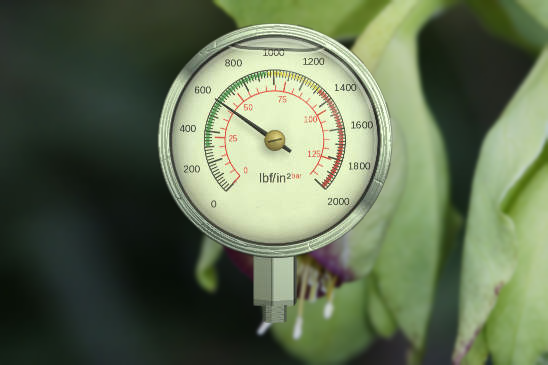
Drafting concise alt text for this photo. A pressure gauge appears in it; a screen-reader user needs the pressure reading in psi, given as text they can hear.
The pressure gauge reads 600 psi
